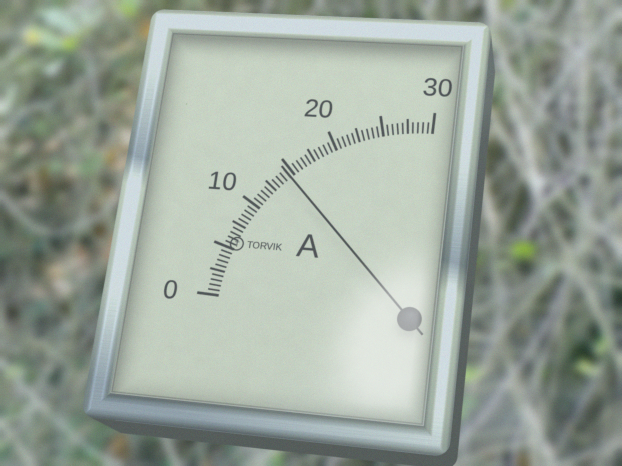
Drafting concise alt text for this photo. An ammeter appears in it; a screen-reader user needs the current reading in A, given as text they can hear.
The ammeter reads 14.5 A
